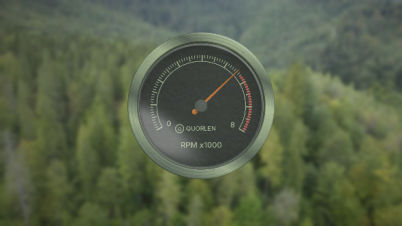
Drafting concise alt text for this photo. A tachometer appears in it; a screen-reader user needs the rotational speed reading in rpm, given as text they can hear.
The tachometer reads 5500 rpm
